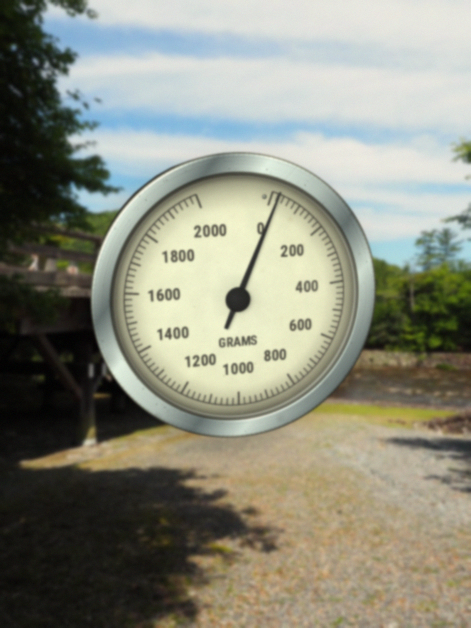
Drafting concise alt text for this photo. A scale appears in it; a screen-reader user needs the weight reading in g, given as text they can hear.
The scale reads 20 g
